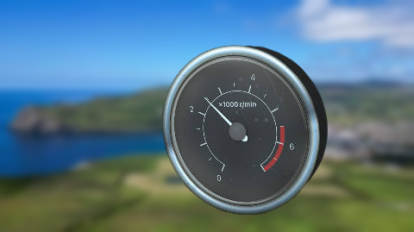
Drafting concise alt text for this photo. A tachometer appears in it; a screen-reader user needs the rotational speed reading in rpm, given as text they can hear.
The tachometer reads 2500 rpm
